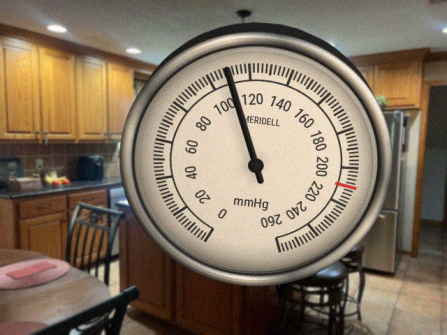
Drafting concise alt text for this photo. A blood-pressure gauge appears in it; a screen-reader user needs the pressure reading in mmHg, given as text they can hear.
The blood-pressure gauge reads 110 mmHg
